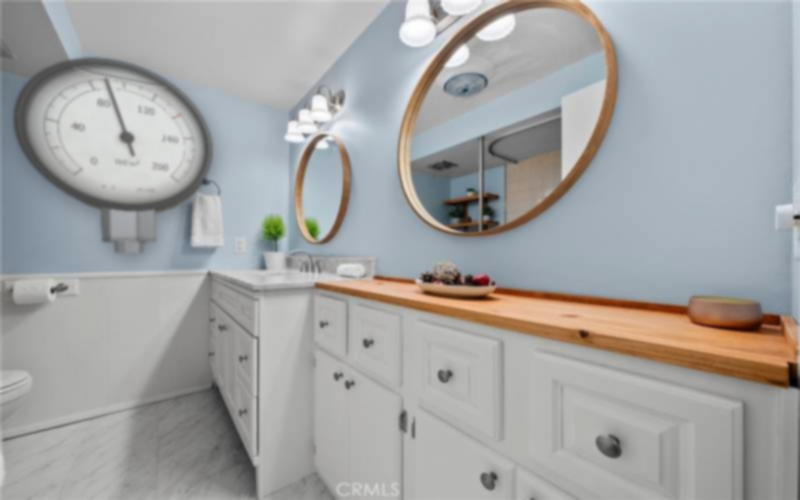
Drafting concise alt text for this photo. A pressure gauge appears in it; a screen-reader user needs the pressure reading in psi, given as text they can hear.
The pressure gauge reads 90 psi
